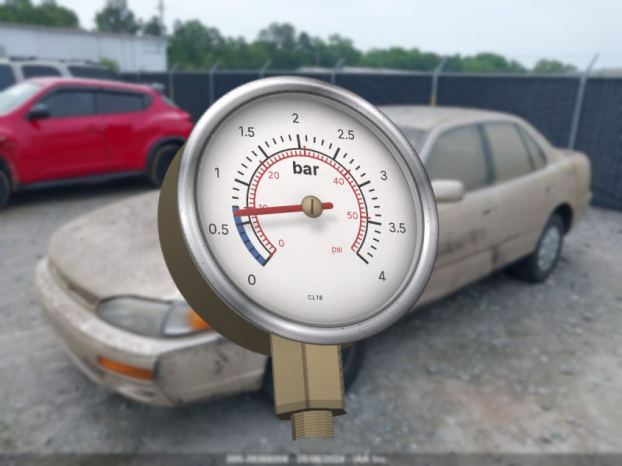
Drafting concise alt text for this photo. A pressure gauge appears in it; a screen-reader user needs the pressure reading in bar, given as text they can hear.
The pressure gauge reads 0.6 bar
